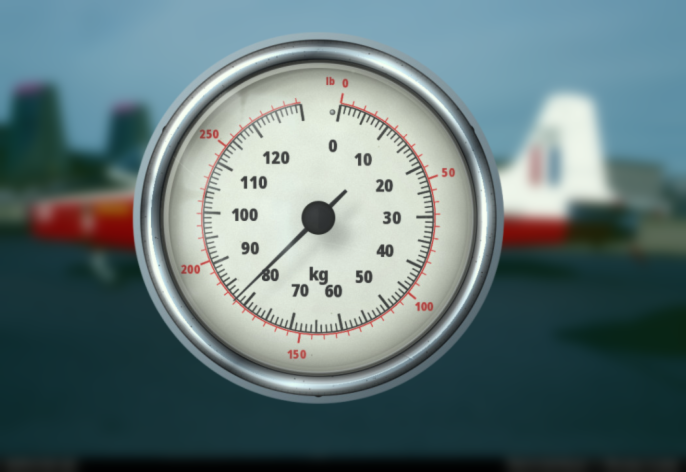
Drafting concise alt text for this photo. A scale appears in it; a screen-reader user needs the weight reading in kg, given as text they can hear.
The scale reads 82 kg
